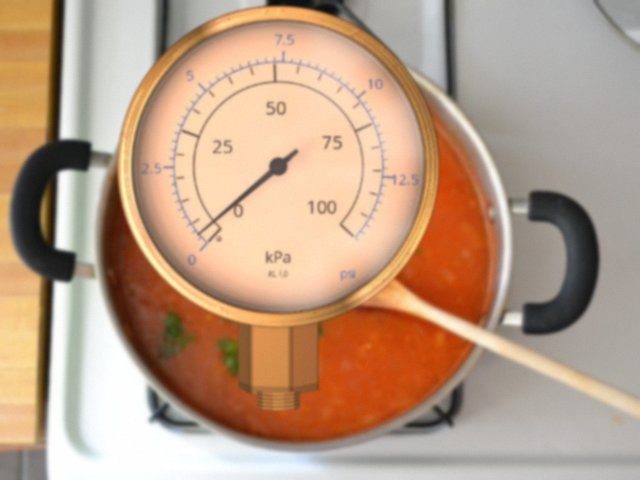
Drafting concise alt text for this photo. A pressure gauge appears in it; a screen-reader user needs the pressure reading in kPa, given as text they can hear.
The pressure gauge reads 2.5 kPa
